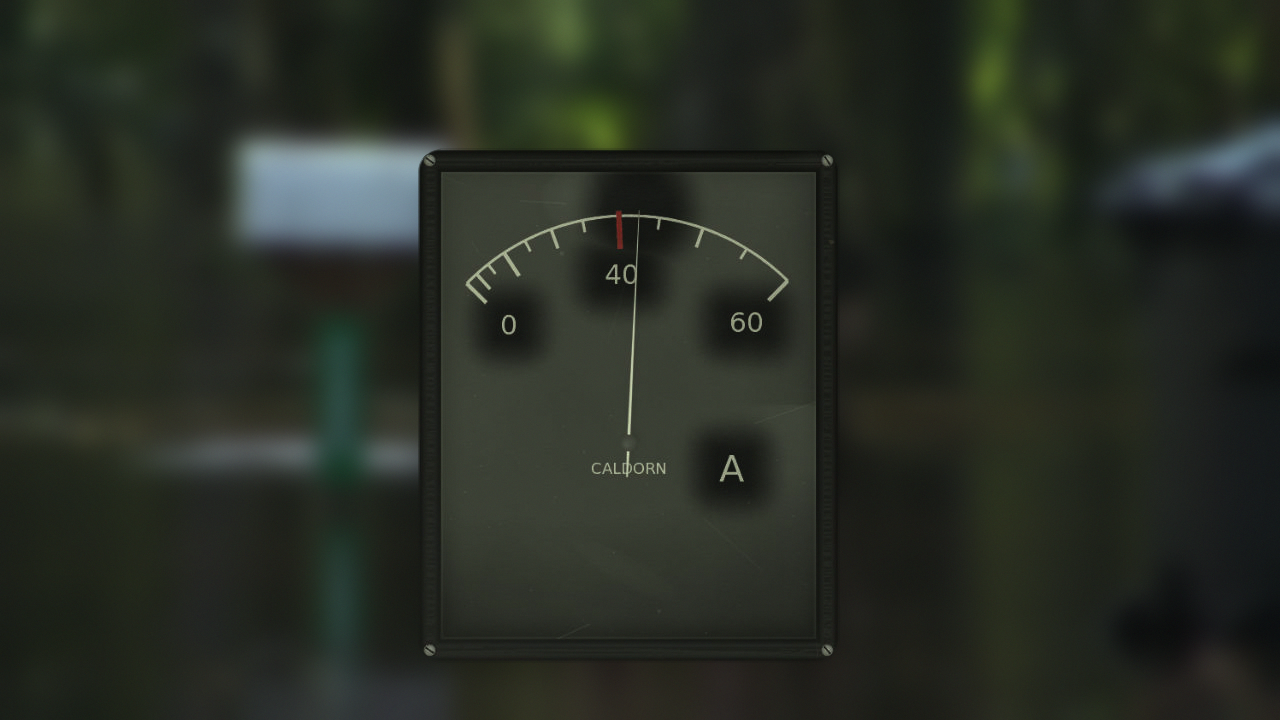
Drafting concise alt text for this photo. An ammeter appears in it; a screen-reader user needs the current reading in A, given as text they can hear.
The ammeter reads 42.5 A
